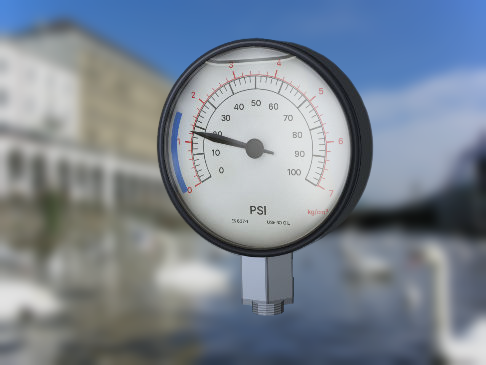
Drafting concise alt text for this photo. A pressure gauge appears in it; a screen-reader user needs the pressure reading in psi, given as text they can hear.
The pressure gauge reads 18 psi
